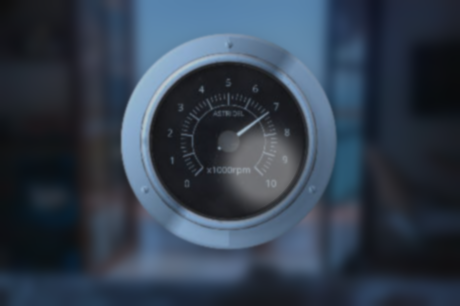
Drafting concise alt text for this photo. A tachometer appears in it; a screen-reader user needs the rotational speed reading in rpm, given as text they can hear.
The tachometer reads 7000 rpm
